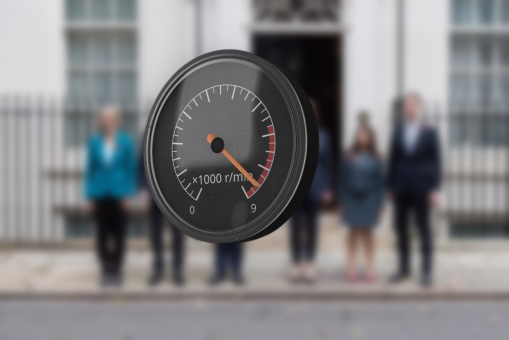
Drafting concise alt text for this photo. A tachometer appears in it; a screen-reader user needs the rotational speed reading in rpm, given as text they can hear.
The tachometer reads 8500 rpm
